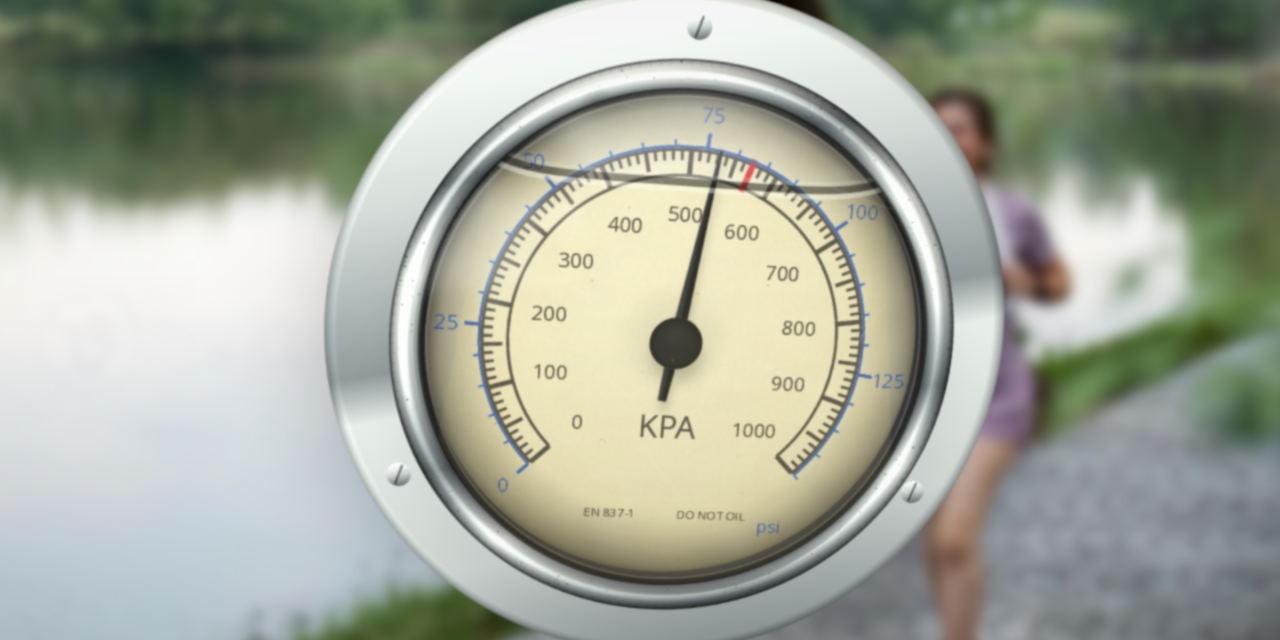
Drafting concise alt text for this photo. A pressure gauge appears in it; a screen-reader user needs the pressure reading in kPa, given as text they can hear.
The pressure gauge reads 530 kPa
